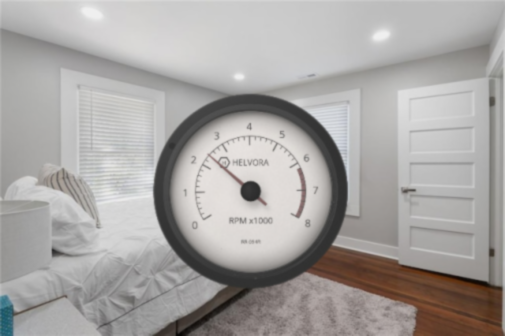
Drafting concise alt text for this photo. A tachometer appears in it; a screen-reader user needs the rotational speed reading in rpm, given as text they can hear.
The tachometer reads 2400 rpm
